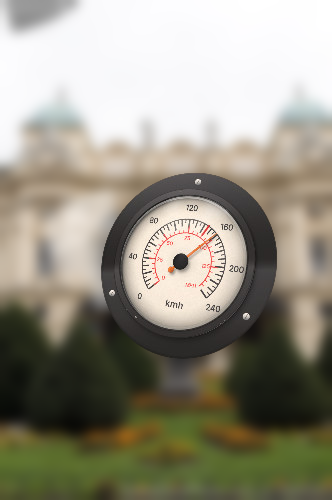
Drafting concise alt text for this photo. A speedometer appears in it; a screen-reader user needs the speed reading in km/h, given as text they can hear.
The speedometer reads 160 km/h
